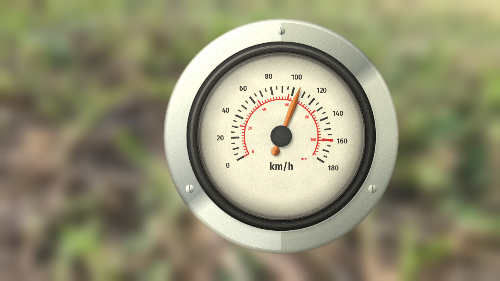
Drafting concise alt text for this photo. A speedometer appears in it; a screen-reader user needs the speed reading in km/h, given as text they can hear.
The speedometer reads 105 km/h
